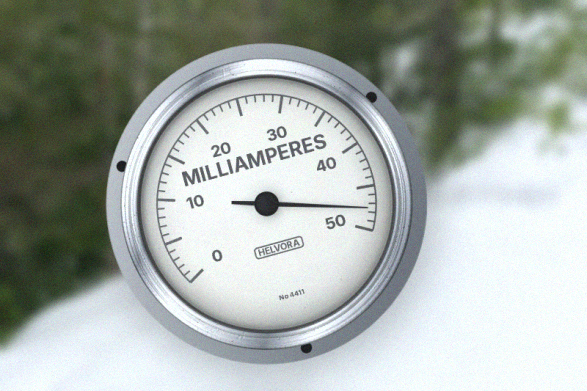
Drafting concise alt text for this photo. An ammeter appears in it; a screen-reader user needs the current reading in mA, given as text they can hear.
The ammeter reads 47.5 mA
